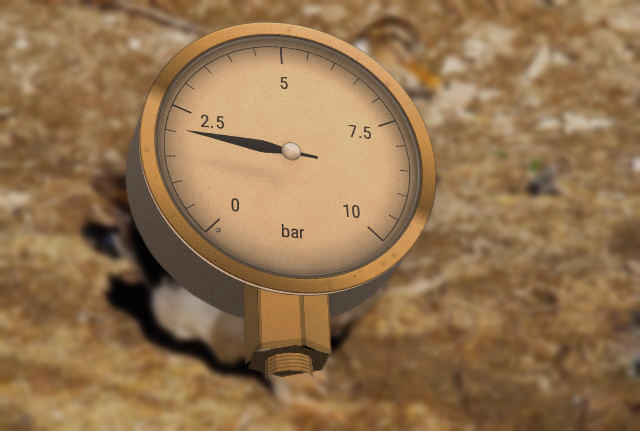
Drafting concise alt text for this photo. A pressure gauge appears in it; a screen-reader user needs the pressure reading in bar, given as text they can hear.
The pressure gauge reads 2 bar
